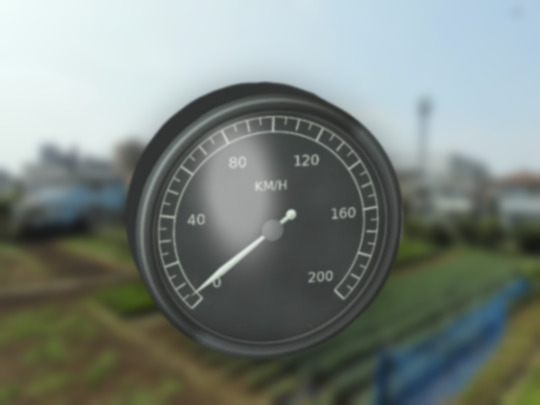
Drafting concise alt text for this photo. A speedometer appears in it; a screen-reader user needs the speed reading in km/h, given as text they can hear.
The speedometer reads 5 km/h
